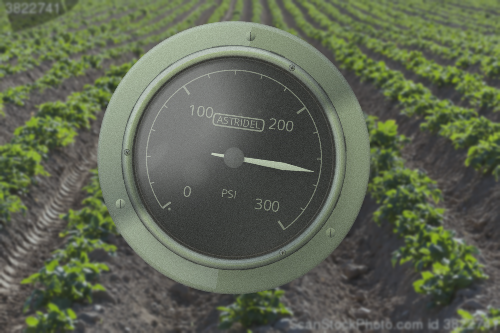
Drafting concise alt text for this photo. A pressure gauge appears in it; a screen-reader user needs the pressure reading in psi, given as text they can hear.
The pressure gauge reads 250 psi
